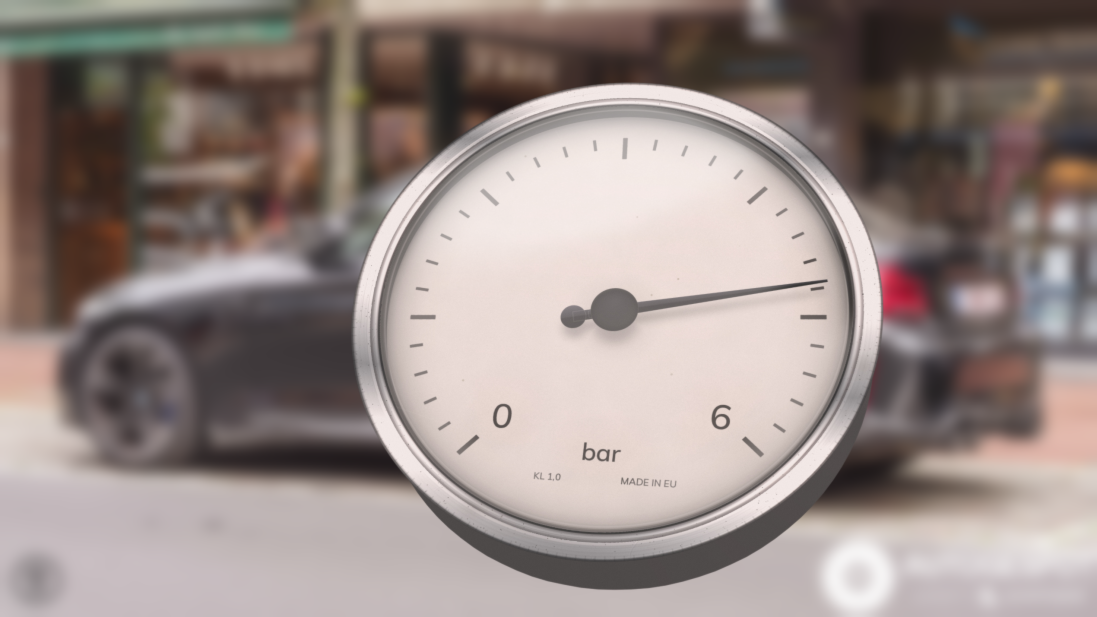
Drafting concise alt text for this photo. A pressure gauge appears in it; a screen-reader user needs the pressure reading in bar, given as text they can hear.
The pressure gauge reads 4.8 bar
